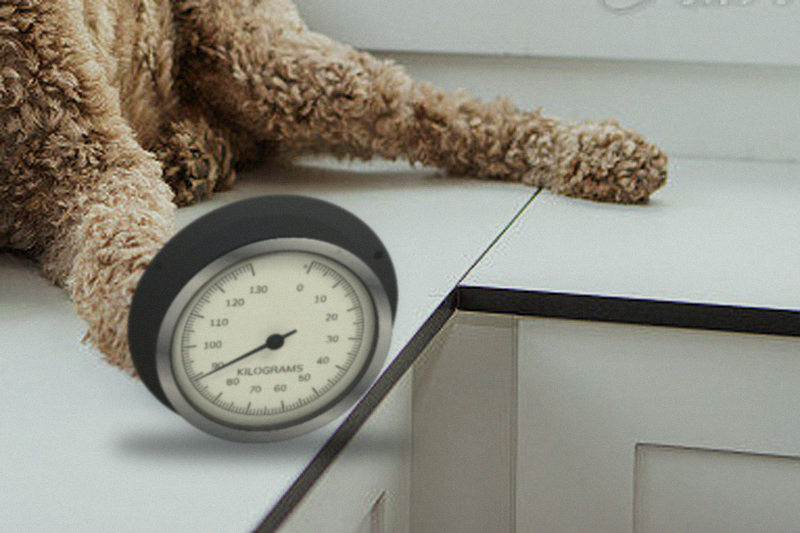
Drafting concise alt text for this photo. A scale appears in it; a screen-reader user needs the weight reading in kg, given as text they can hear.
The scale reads 90 kg
